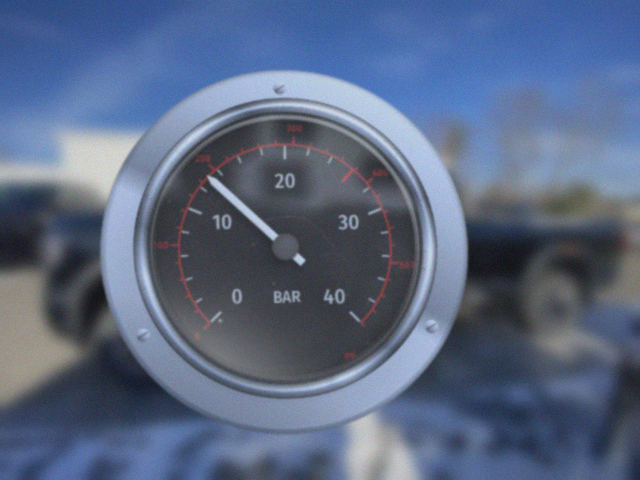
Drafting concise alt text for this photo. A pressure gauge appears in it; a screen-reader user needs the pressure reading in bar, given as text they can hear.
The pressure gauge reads 13 bar
